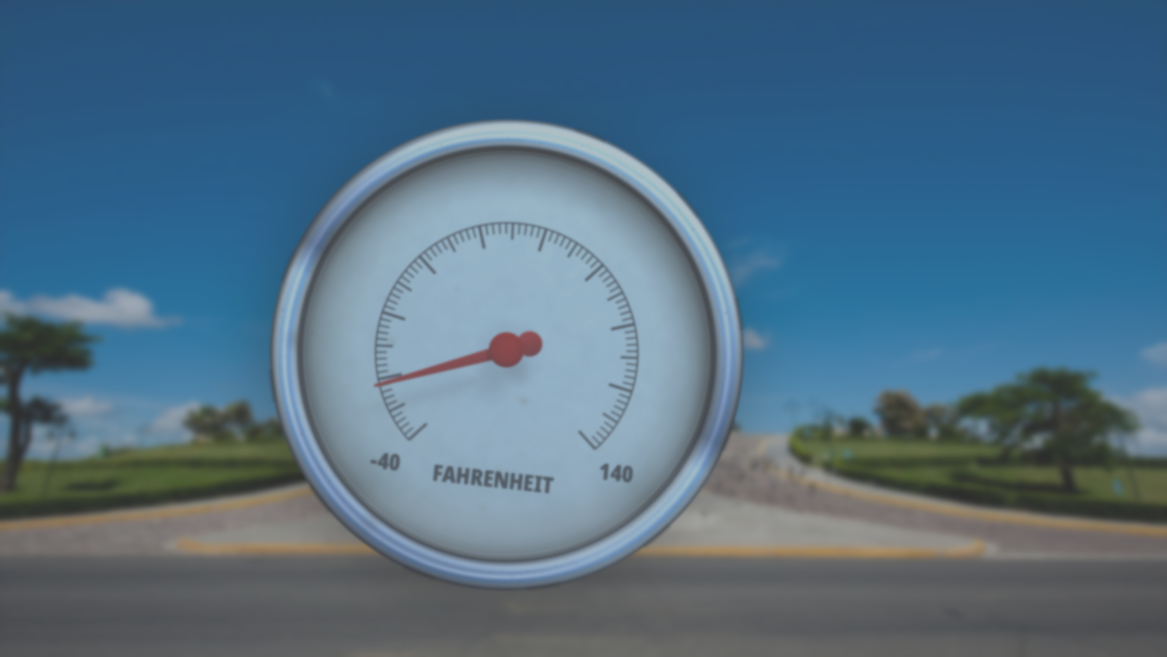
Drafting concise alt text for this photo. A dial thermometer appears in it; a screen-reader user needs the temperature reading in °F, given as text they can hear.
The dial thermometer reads -22 °F
